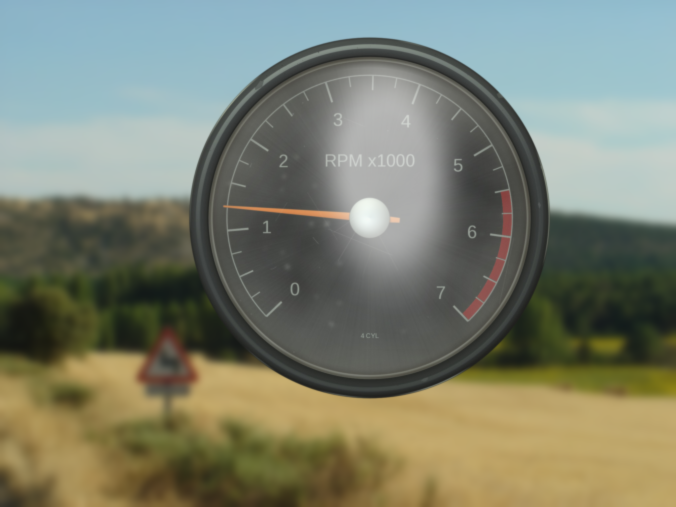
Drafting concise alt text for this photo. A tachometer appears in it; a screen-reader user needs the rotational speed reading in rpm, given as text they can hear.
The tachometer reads 1250 rpm
